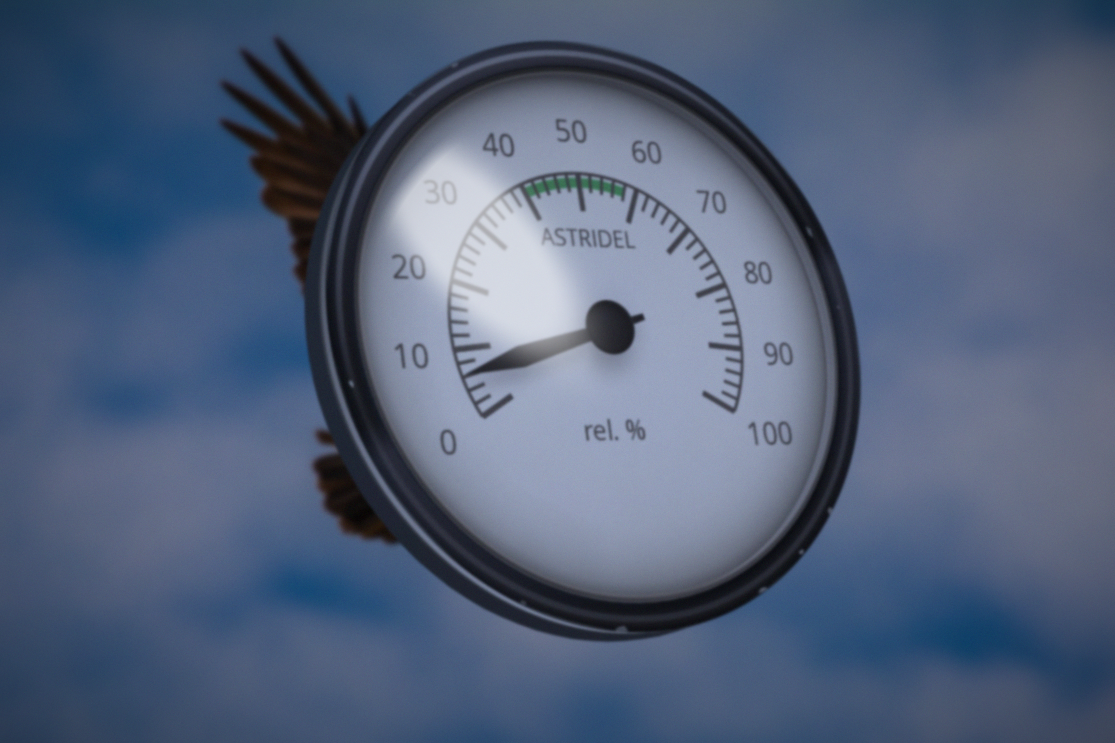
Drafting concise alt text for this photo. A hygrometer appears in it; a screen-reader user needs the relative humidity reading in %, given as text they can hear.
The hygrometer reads 6 %
